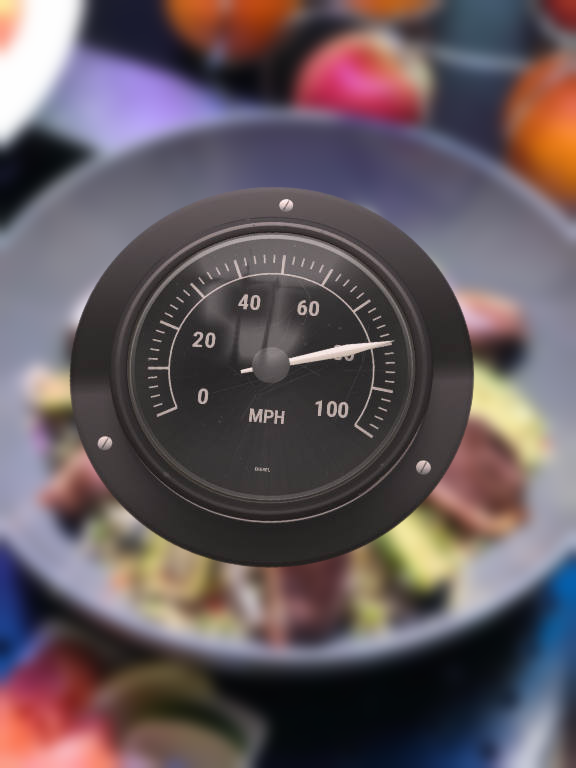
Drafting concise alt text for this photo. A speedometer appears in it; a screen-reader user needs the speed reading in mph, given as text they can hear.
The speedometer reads 80 mph
